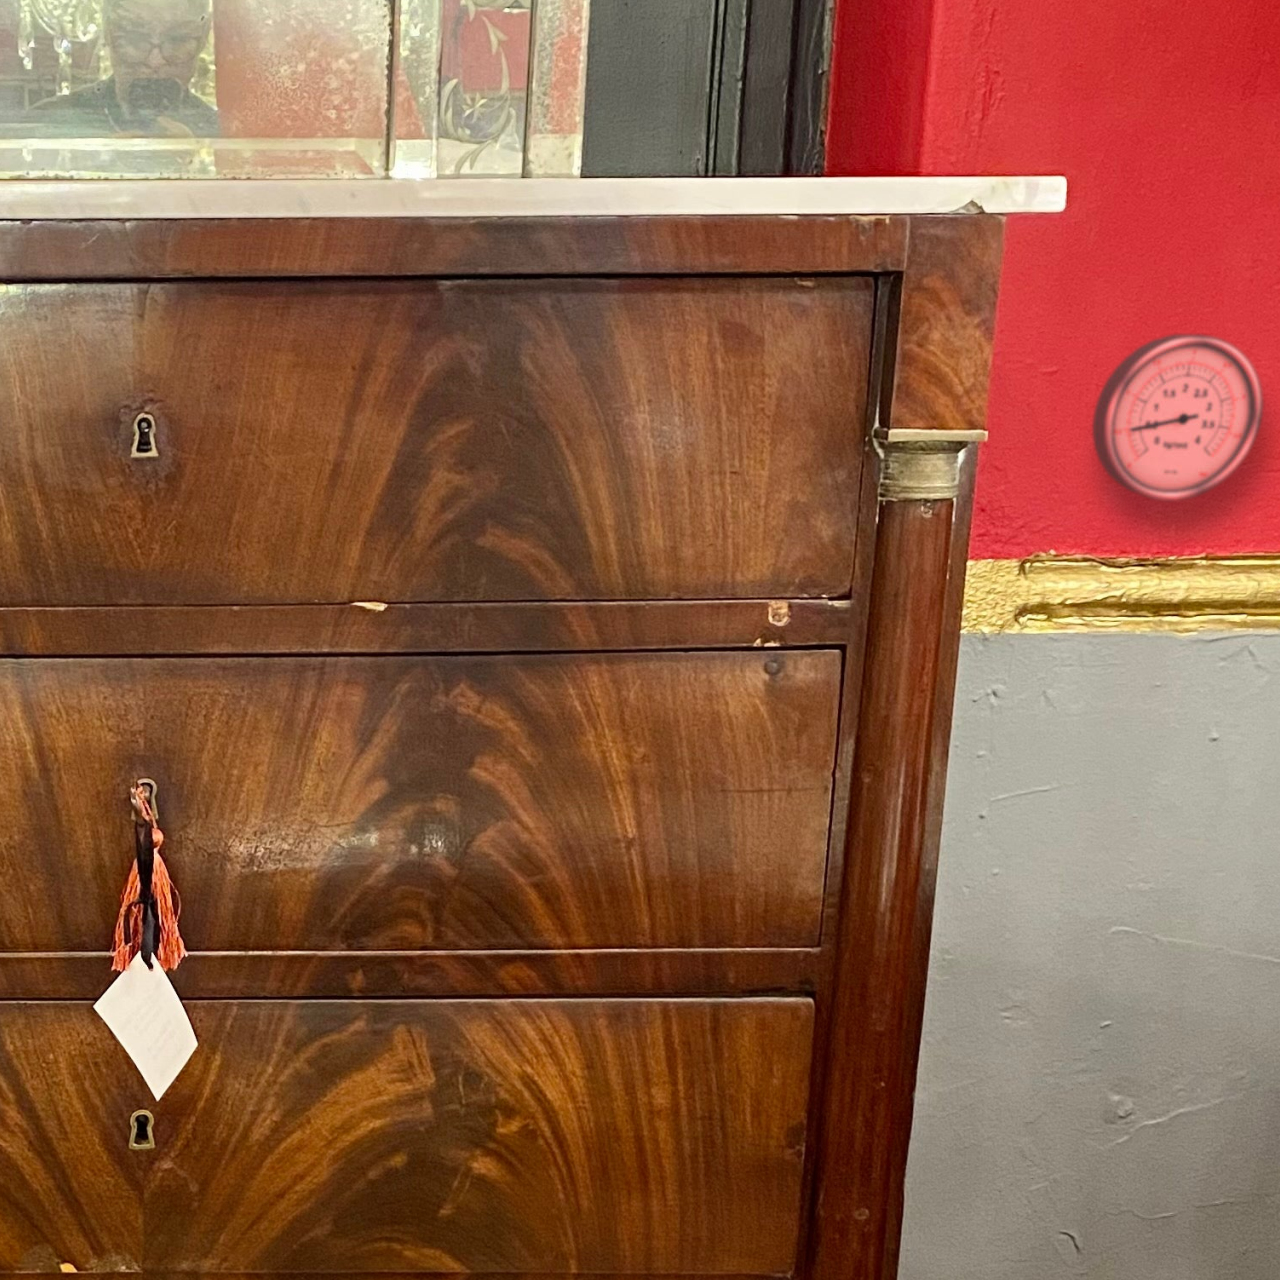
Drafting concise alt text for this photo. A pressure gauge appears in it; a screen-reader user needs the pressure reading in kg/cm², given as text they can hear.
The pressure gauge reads 0.5 kg/cm²
